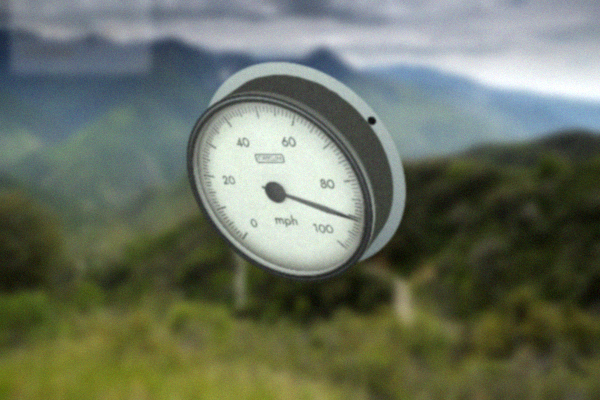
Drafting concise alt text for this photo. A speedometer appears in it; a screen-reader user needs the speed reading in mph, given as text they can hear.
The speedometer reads 90 mph
